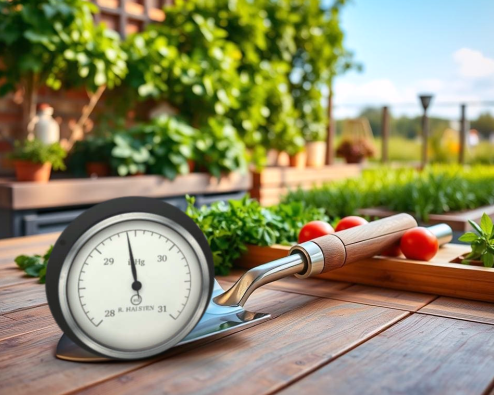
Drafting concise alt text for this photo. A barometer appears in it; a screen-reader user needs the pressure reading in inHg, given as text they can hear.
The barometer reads 29.4 inHg
